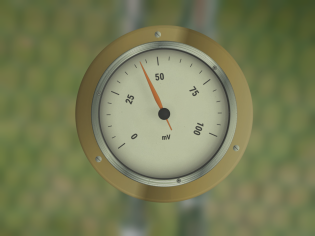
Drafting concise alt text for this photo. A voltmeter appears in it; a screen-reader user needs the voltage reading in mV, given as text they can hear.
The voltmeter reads 42.5 mV
